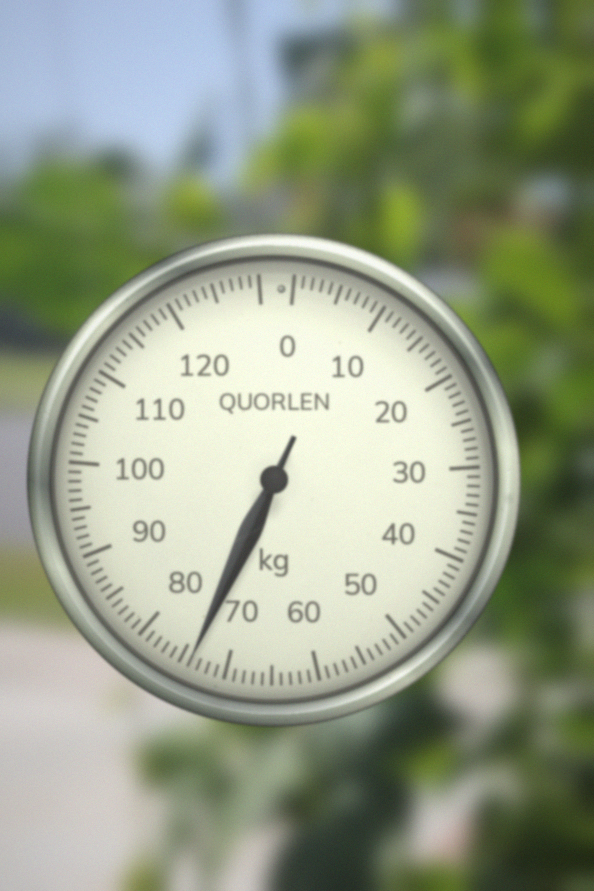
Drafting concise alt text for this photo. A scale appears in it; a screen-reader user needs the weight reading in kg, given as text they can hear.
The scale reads 74 kg
